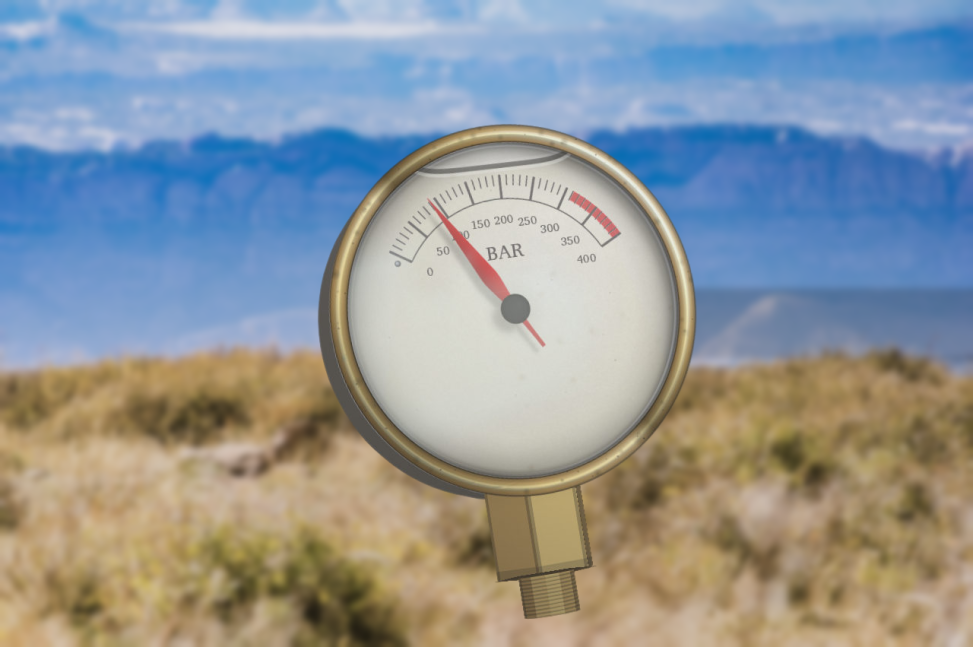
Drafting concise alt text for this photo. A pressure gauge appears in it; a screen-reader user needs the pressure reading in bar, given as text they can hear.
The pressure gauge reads 90 bar
